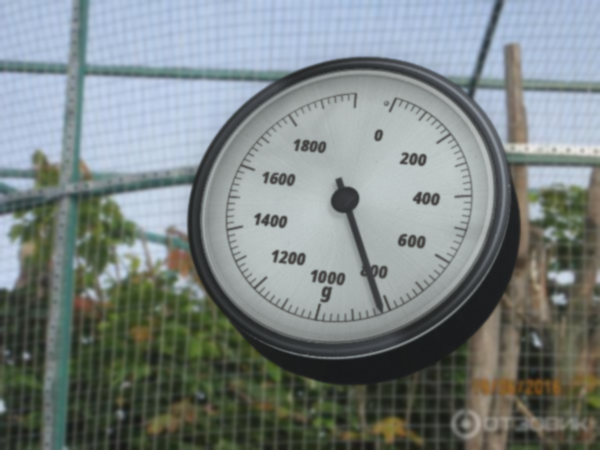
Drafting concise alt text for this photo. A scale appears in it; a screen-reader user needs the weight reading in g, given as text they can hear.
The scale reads 820 g
